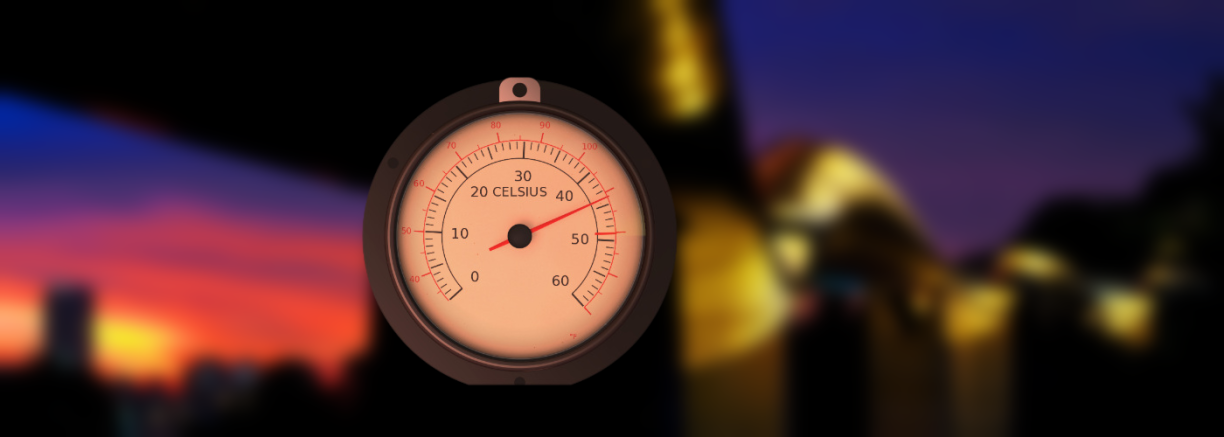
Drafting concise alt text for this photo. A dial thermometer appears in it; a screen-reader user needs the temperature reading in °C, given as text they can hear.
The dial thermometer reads 44 °C
